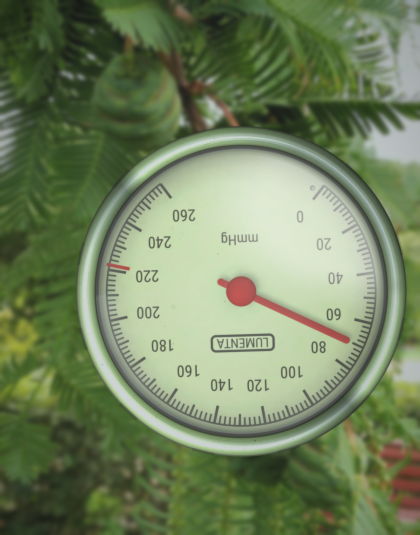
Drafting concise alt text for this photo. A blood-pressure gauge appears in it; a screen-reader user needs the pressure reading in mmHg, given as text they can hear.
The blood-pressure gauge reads 70 mmHg
